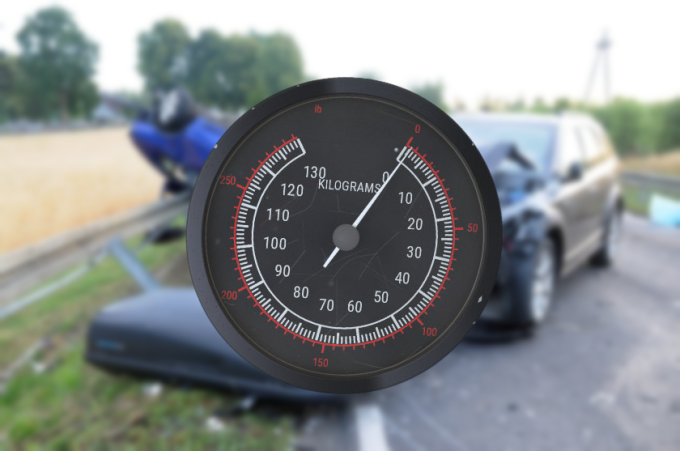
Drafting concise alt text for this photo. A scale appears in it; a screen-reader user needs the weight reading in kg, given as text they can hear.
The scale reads 1 kg
